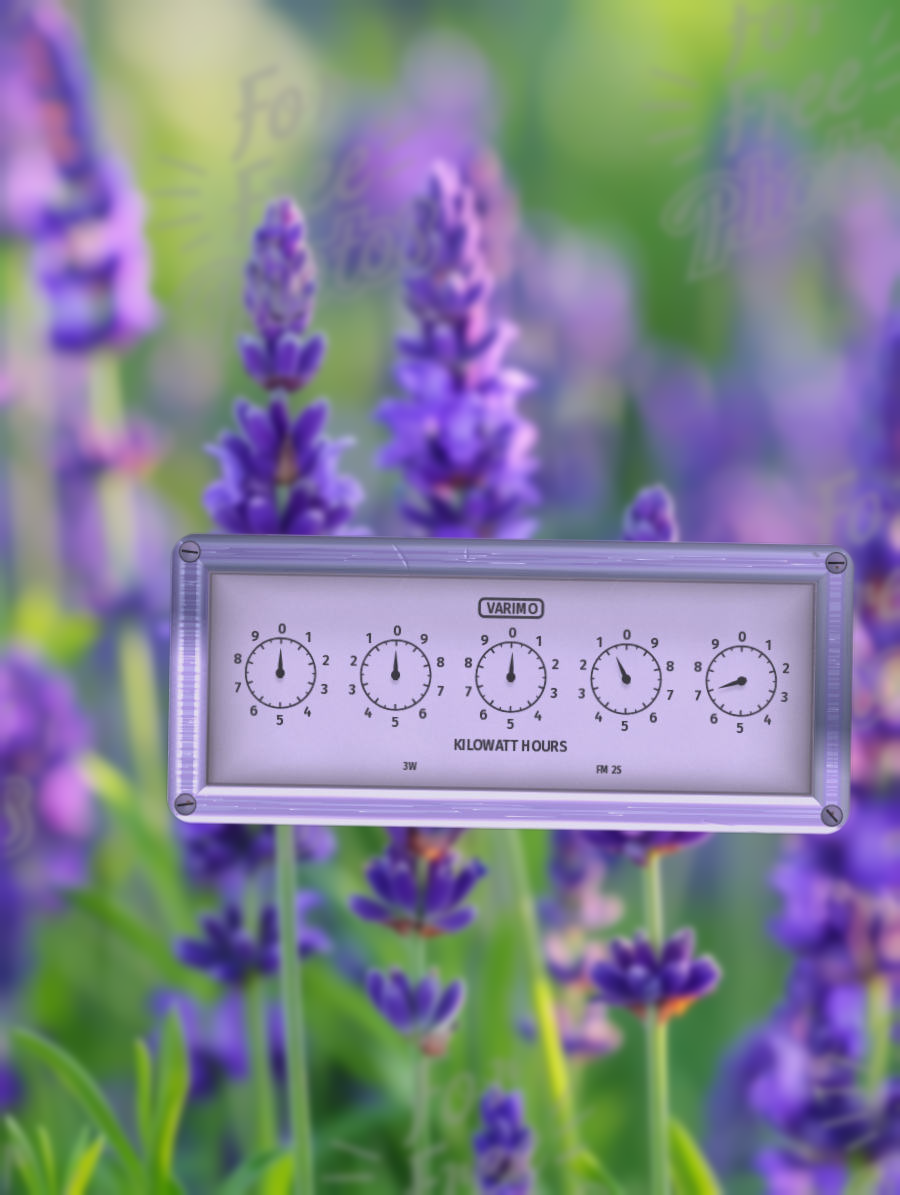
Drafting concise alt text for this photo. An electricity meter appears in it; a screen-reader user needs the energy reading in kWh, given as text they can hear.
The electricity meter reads 7 kWh
